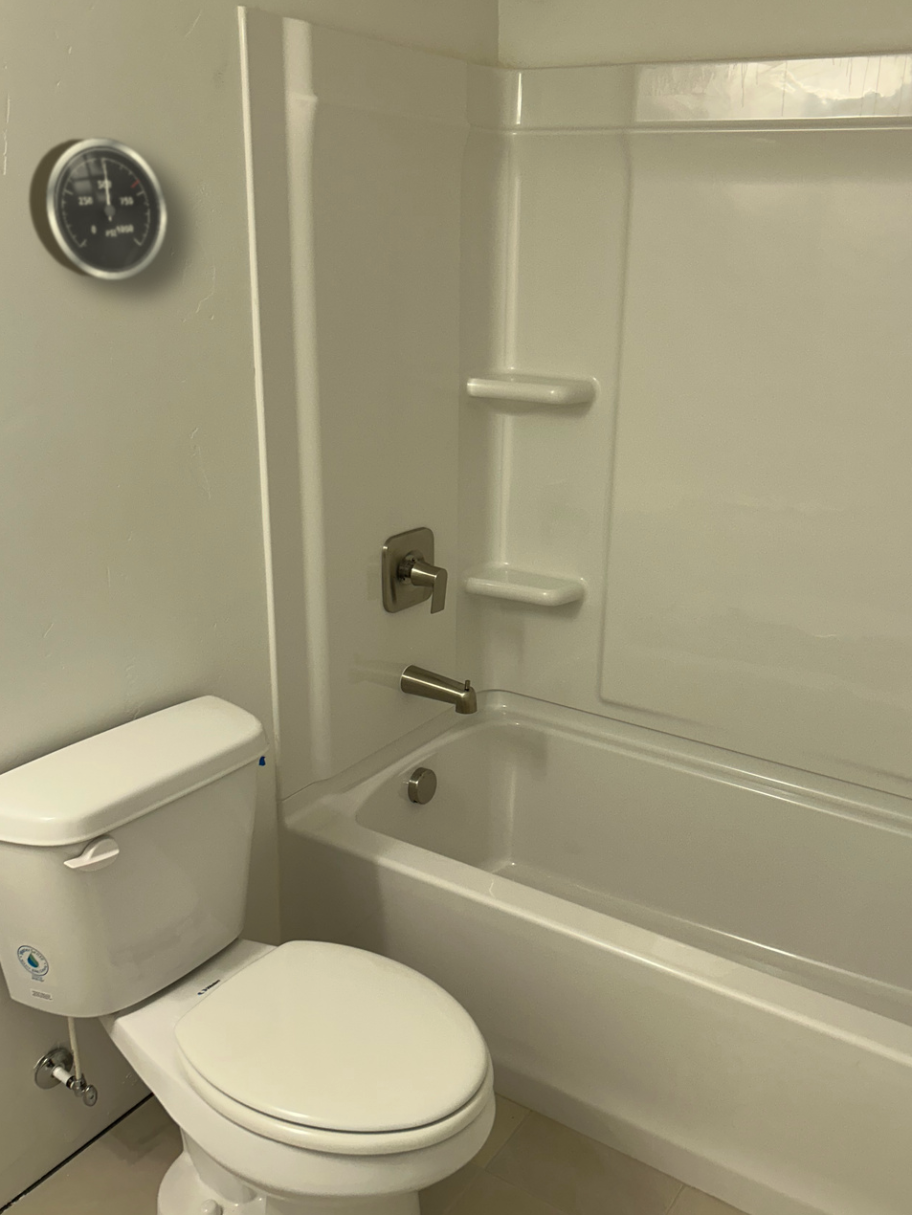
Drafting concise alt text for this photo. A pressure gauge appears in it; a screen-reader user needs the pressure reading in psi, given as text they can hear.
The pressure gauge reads 500 psi
